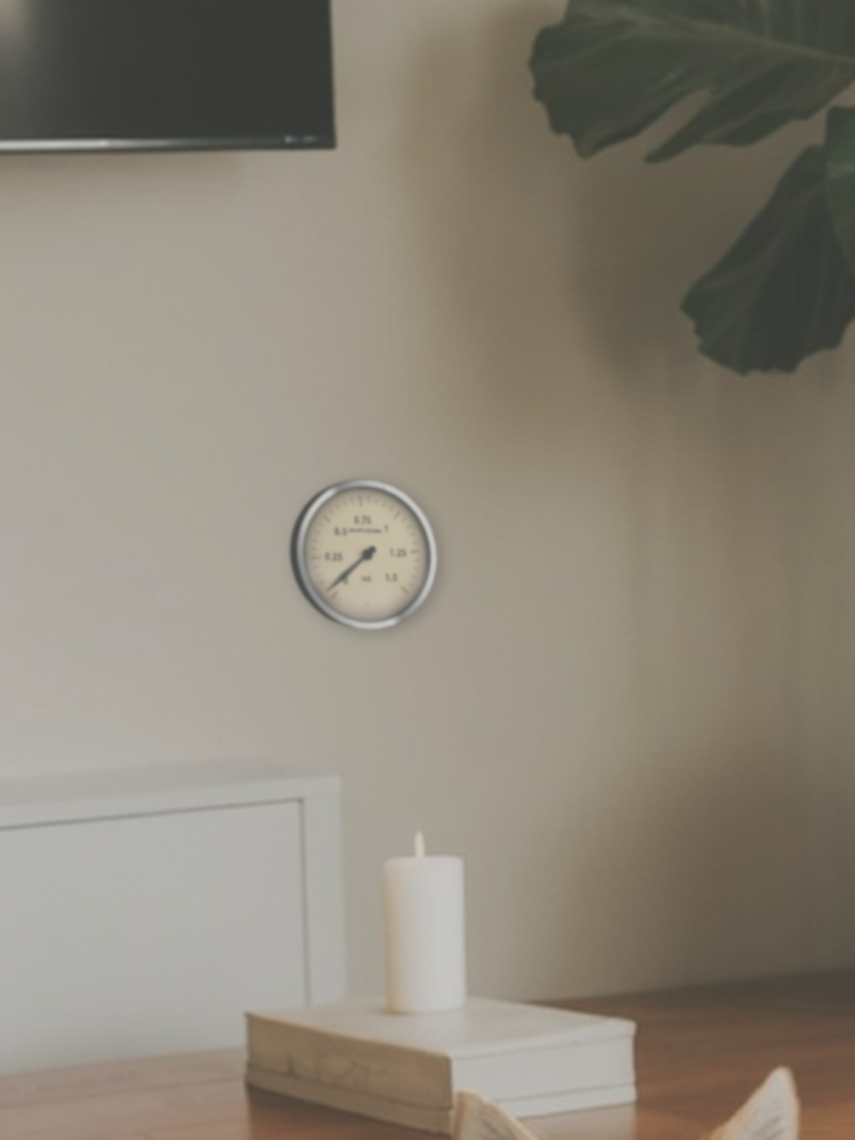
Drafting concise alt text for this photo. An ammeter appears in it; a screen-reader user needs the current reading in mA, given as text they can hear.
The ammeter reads 0.05 mA
